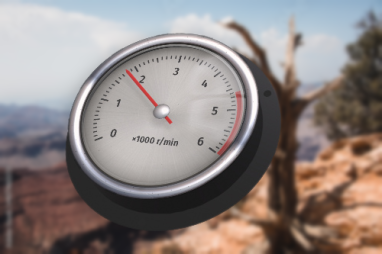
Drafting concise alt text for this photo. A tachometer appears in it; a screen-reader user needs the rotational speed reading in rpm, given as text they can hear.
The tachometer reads 1800 rpm
